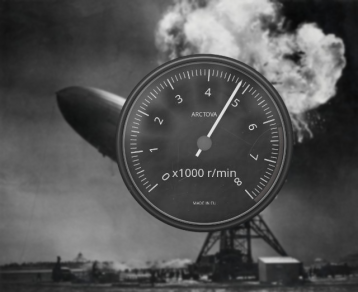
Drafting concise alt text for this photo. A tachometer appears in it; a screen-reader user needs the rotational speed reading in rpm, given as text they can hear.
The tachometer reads 4800 rpm
